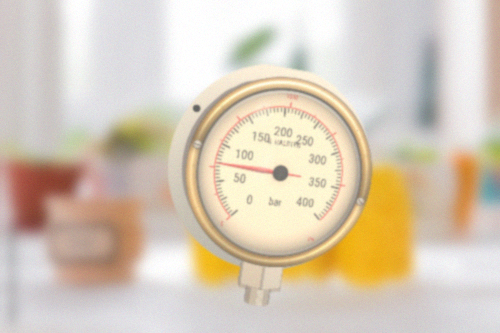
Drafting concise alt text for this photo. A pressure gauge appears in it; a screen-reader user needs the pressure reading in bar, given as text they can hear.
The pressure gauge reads 75 bar
